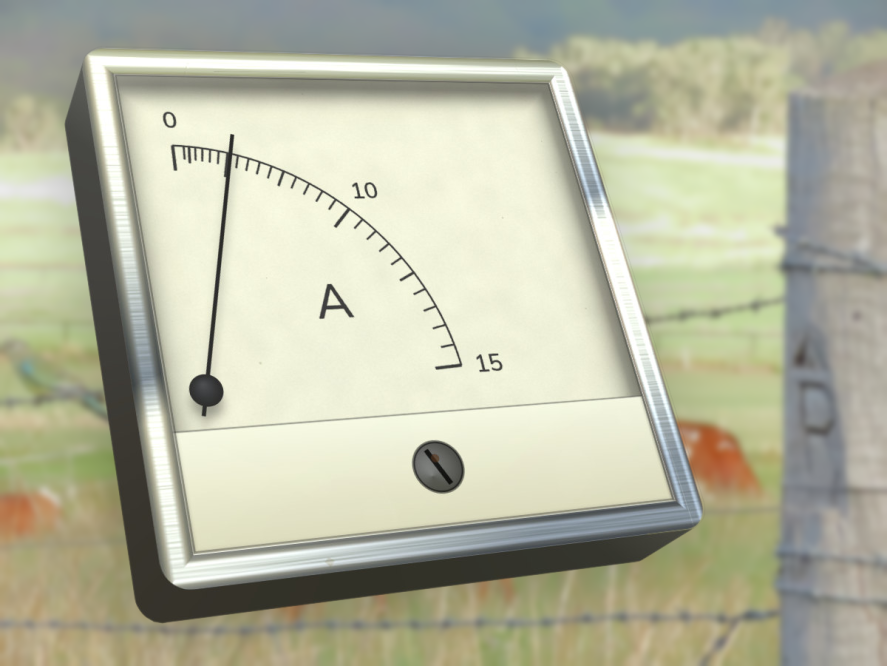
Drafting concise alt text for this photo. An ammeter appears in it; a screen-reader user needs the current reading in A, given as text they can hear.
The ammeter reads 5 A
